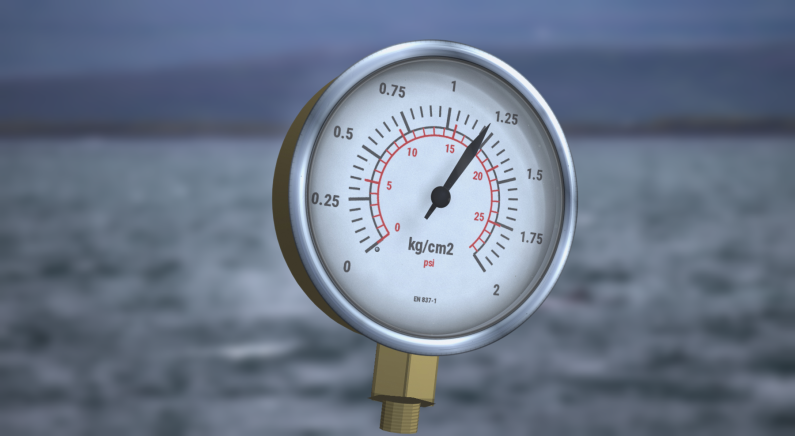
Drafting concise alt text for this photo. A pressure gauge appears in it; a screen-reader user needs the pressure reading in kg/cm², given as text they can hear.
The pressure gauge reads 1.2 kg/cm²
